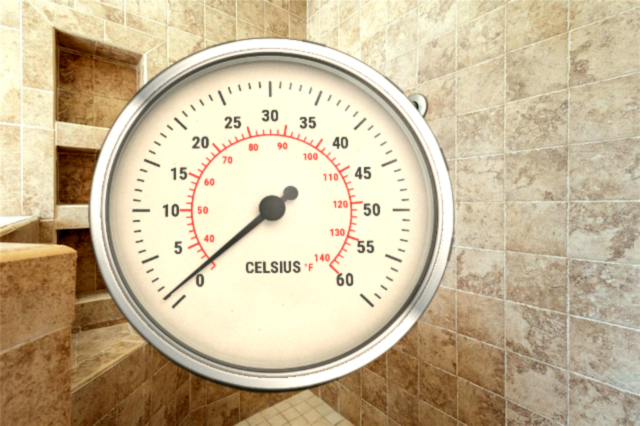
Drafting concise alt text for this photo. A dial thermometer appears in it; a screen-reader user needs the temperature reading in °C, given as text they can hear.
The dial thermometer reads 1 °C
